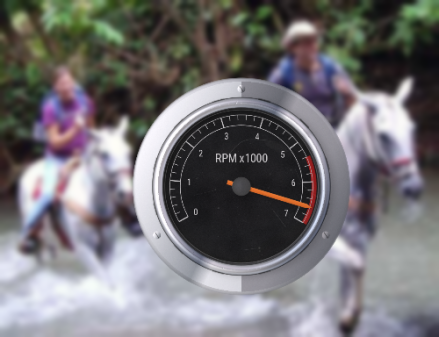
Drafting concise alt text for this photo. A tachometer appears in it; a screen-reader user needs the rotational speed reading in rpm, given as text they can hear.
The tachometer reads 6600 rpm
